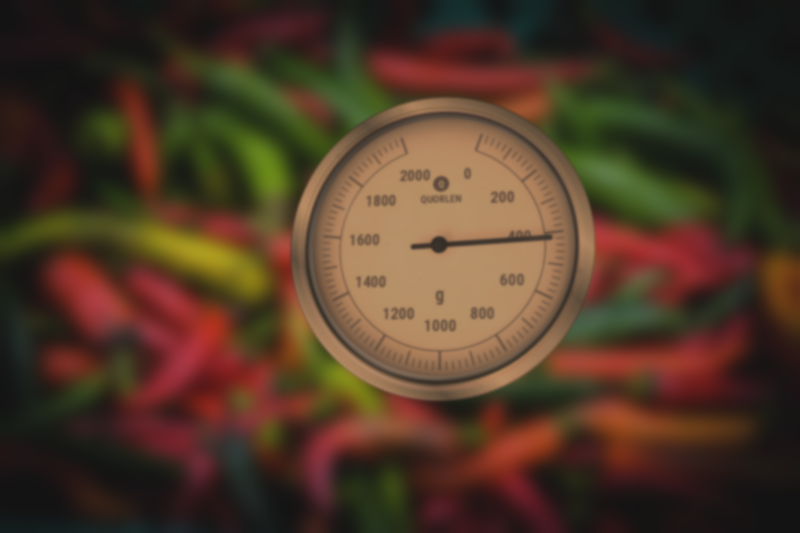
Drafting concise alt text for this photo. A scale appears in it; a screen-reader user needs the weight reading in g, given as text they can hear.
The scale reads 420 g
